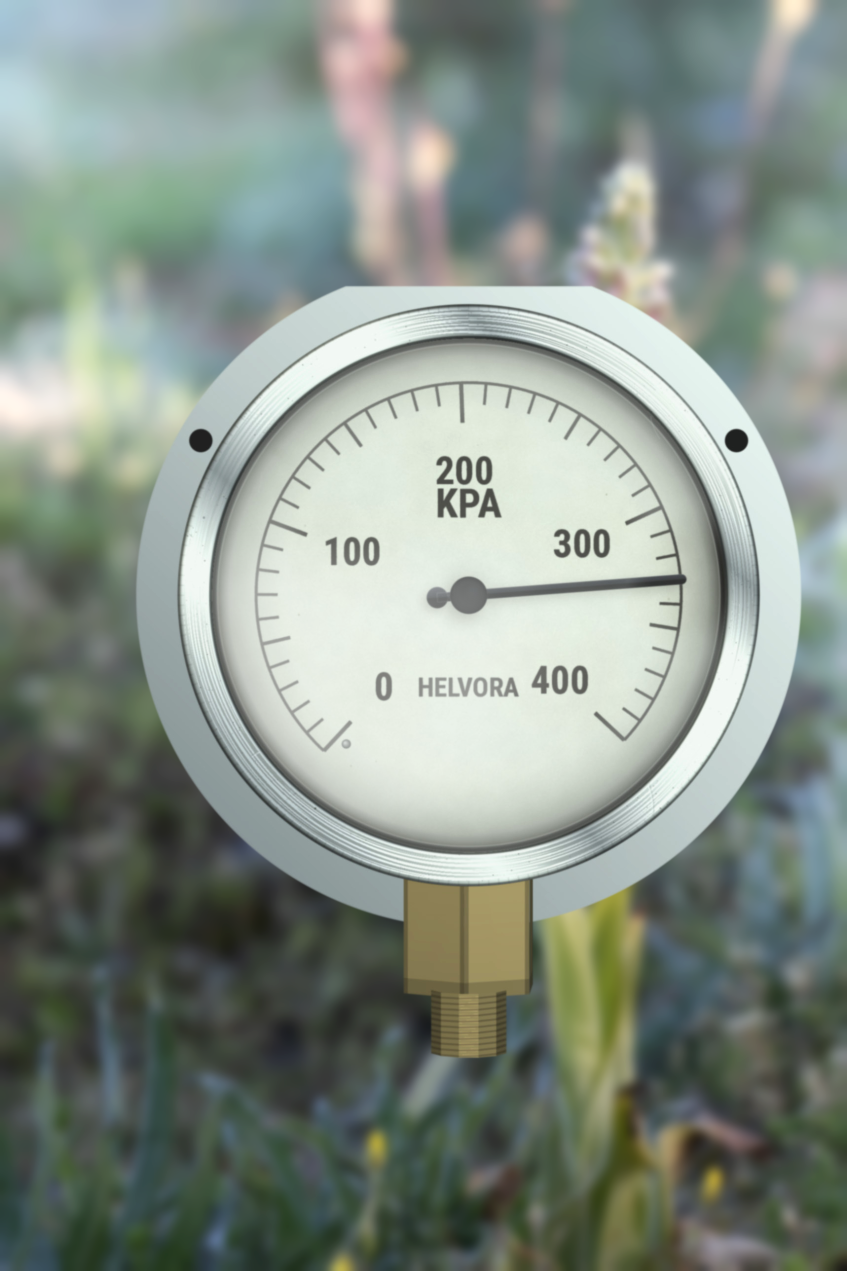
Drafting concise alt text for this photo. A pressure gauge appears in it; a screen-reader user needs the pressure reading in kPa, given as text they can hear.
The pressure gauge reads 330 kPa
